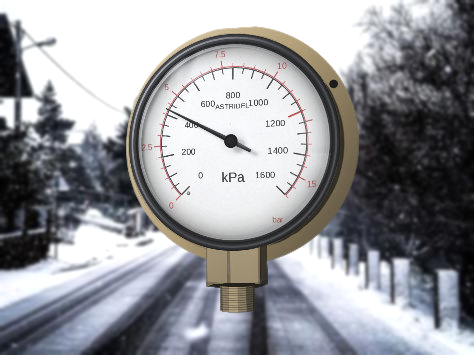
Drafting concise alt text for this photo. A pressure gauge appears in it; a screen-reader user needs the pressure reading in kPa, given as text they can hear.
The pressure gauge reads 425 kPa
